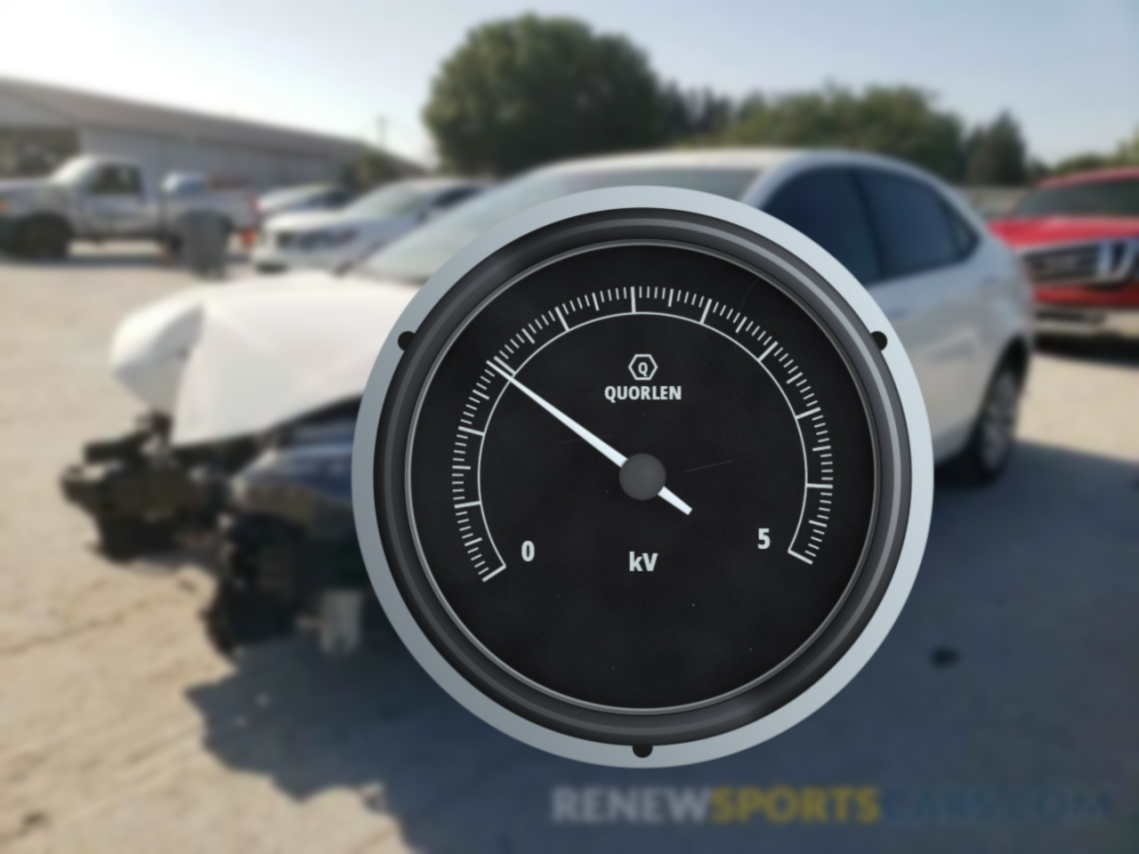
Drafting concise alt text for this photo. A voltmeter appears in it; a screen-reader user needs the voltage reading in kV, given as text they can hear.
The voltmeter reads 1.45 kV
